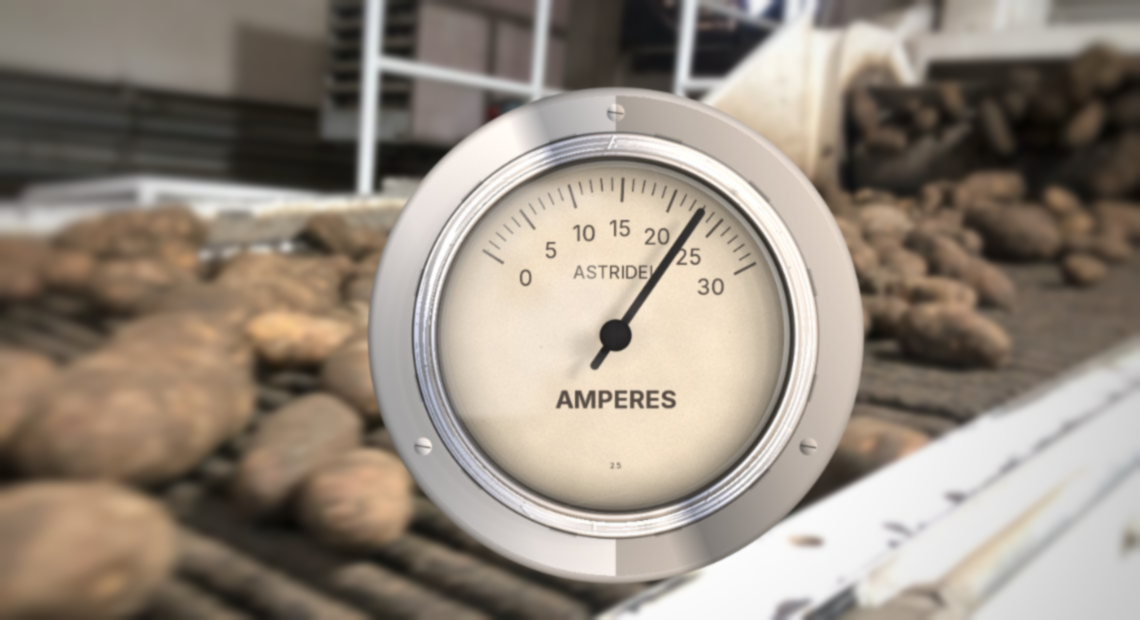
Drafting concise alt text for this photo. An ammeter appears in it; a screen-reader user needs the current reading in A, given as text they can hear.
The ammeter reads 23 A
